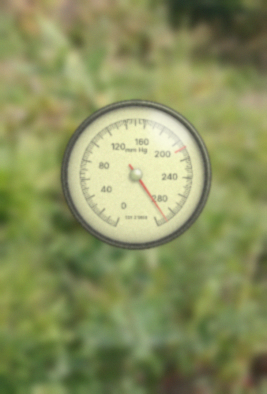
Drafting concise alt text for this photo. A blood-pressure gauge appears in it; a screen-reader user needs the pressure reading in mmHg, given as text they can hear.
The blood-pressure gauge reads 290 mmHg
